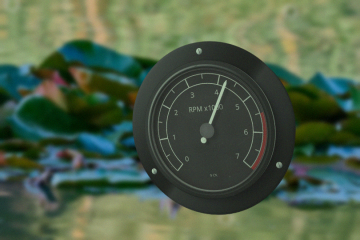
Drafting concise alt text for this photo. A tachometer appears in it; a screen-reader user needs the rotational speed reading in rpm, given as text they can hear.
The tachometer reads 4250 rpm
